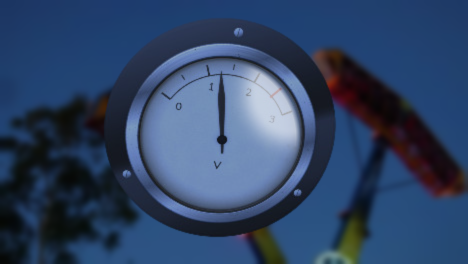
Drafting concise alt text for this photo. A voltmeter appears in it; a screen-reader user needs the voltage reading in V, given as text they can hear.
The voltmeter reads 1.25 V
